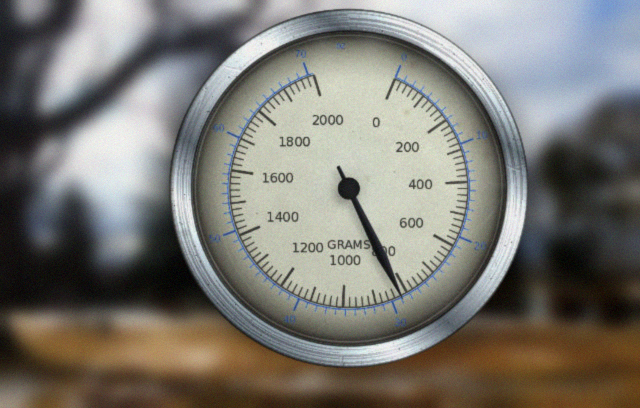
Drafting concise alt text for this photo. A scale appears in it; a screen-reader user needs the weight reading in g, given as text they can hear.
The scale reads 820 g
